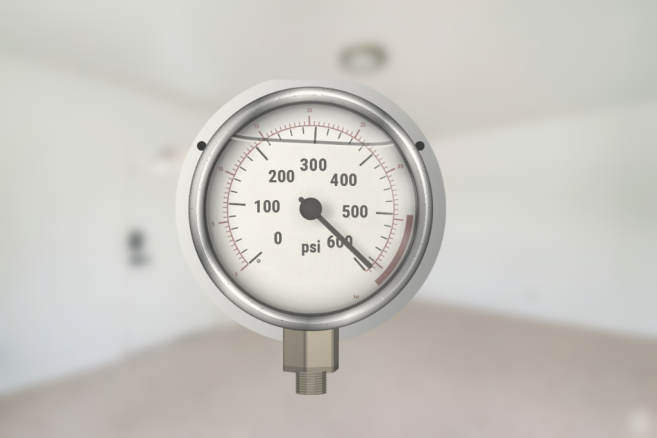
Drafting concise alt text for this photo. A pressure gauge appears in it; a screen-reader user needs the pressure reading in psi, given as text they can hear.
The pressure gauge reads 590 psi
